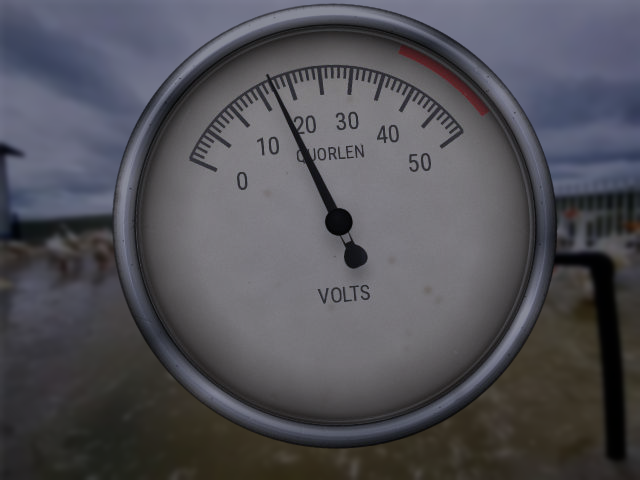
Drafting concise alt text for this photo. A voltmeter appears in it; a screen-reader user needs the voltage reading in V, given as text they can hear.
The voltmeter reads 17 V
